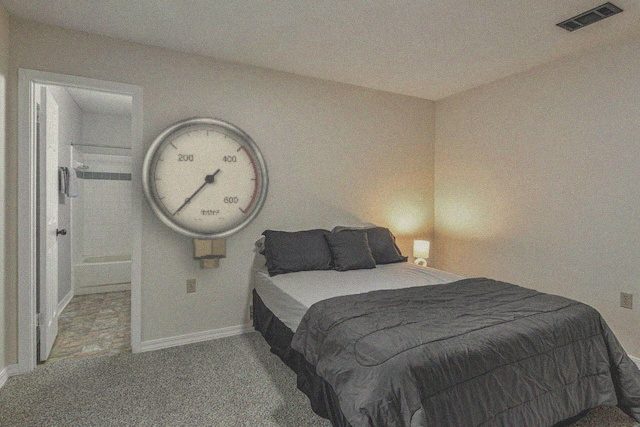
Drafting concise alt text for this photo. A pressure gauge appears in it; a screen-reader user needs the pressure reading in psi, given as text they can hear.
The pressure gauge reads 0 psi
